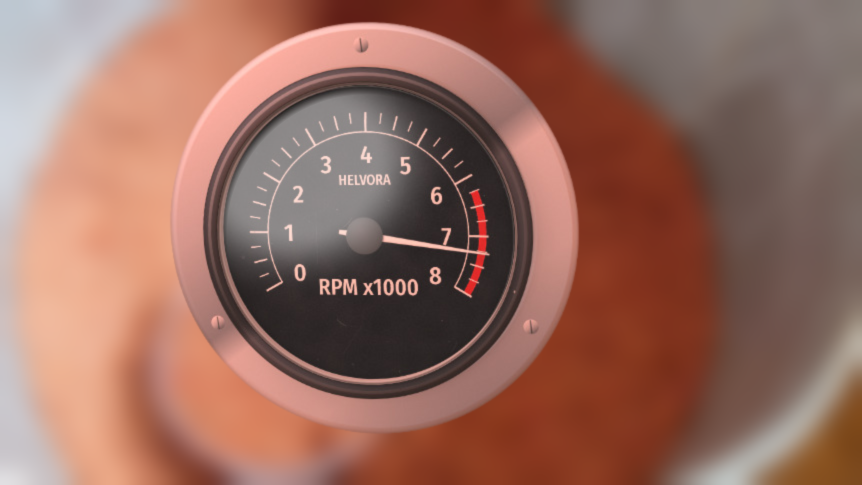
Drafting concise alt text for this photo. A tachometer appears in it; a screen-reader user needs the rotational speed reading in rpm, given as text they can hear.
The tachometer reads 7250 rpm
